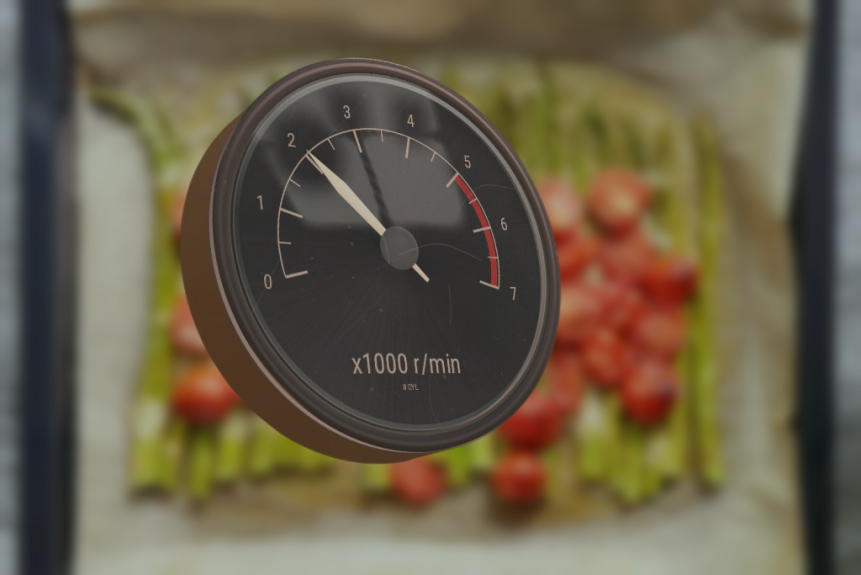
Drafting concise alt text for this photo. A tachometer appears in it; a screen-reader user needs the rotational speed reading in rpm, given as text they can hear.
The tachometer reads 2000 rpm
